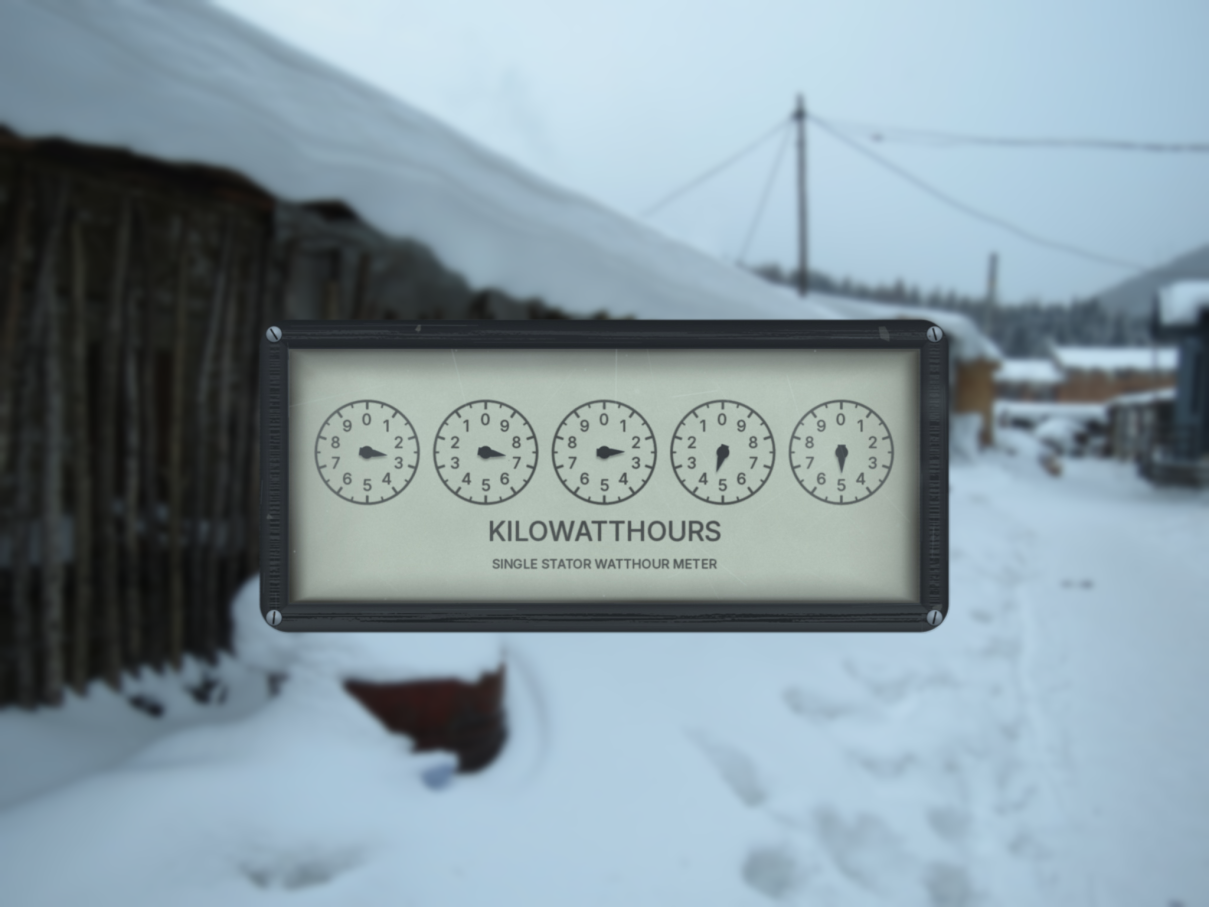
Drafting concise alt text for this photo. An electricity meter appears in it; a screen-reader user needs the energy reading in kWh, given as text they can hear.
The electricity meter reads 27245 kWh
